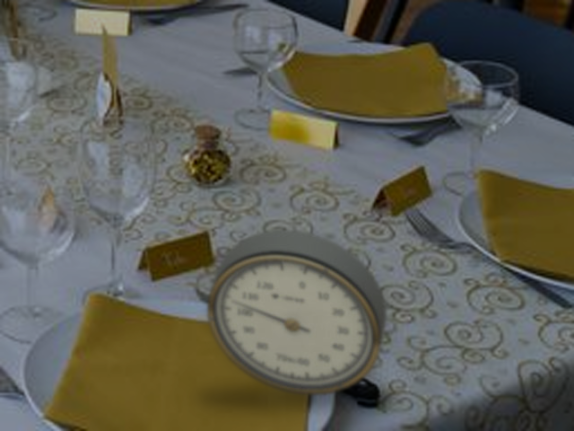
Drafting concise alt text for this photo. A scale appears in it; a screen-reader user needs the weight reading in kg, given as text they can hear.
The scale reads 105 kg
